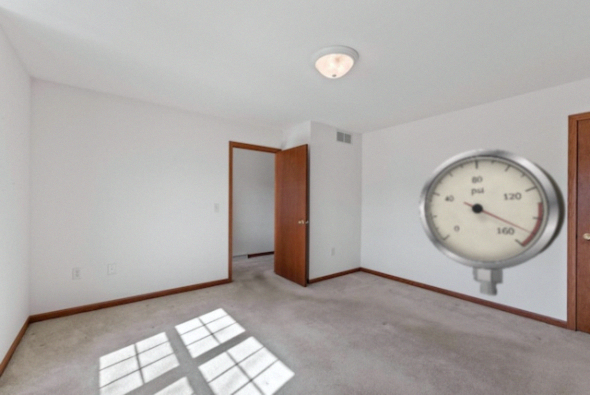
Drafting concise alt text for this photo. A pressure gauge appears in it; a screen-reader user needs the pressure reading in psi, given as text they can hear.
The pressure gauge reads 150 psi
